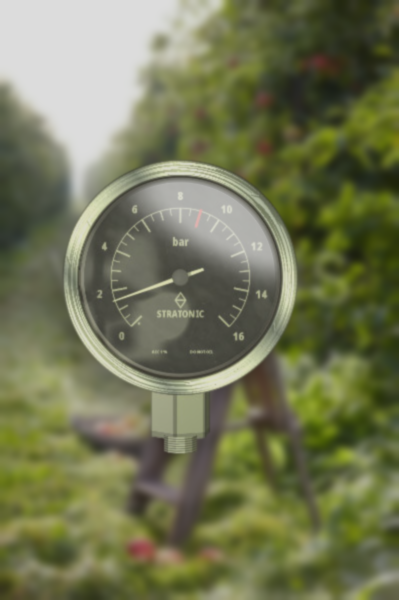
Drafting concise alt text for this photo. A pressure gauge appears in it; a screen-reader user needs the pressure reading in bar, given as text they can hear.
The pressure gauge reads 1.5 bar
